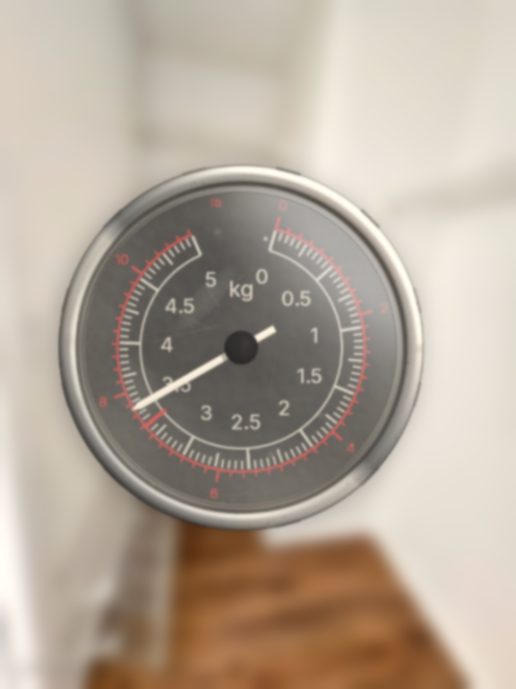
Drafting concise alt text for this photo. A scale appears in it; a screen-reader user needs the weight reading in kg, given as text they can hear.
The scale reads 3.5 kg
